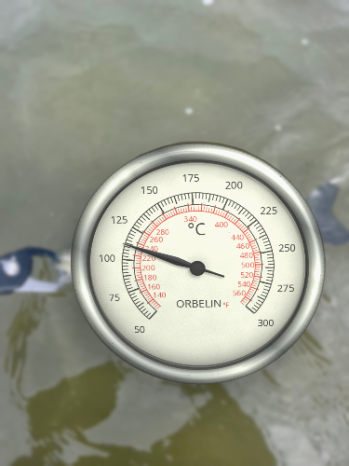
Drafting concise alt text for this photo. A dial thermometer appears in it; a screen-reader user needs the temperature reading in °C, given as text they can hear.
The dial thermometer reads 112.5 °C
